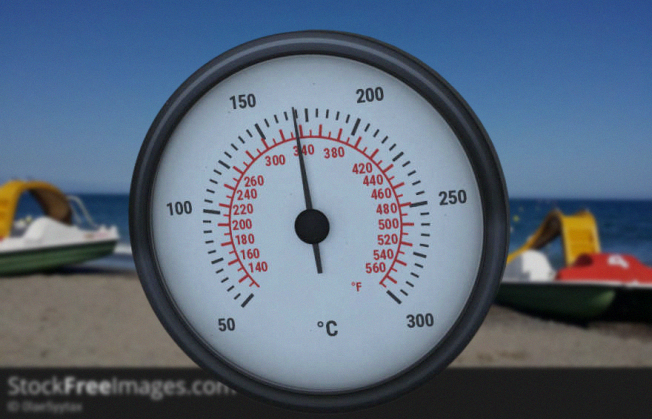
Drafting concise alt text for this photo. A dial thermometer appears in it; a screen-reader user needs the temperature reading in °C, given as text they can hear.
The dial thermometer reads 170 °C
